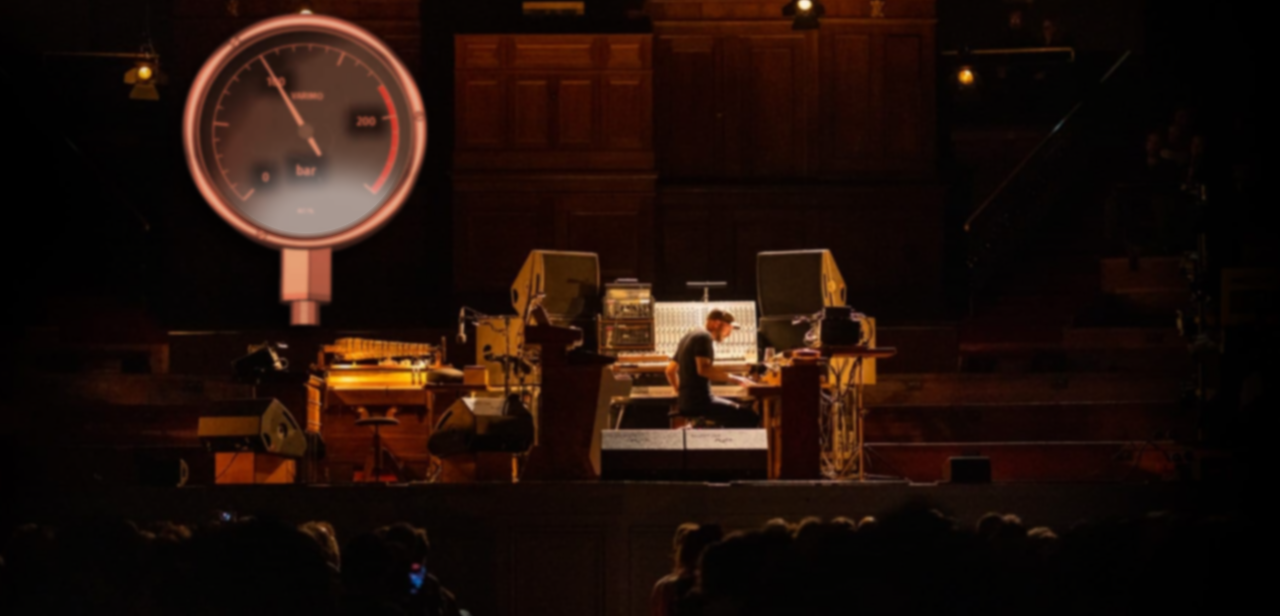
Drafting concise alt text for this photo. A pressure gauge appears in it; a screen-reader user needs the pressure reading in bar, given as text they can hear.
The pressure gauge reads 100 bar
